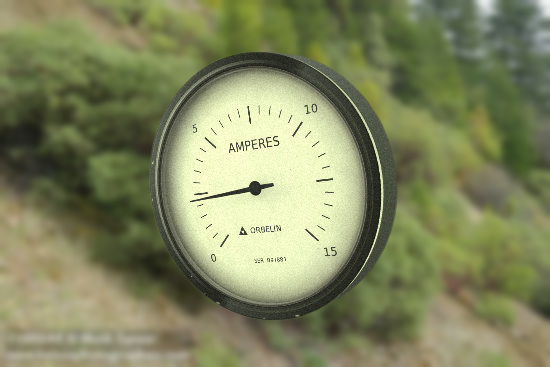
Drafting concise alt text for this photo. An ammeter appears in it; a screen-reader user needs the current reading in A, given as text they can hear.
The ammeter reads 2.25 A
